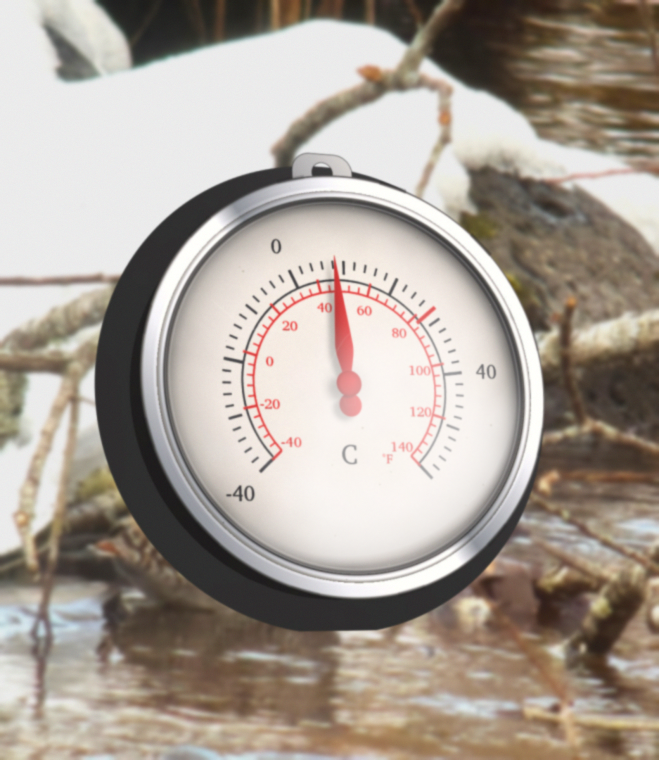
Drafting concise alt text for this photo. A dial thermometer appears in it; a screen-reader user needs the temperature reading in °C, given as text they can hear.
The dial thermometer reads 8 °C
